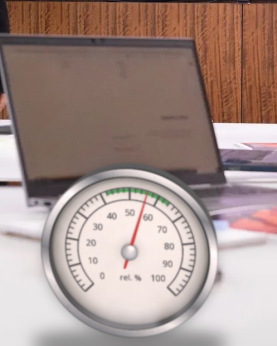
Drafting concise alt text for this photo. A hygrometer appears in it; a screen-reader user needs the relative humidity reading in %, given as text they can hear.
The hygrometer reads 56 %
